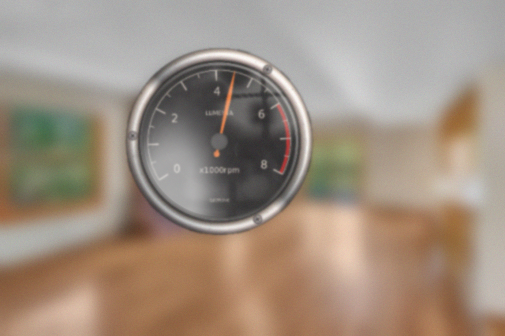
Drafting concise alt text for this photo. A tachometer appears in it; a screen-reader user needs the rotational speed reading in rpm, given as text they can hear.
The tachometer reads 4500 rpm
